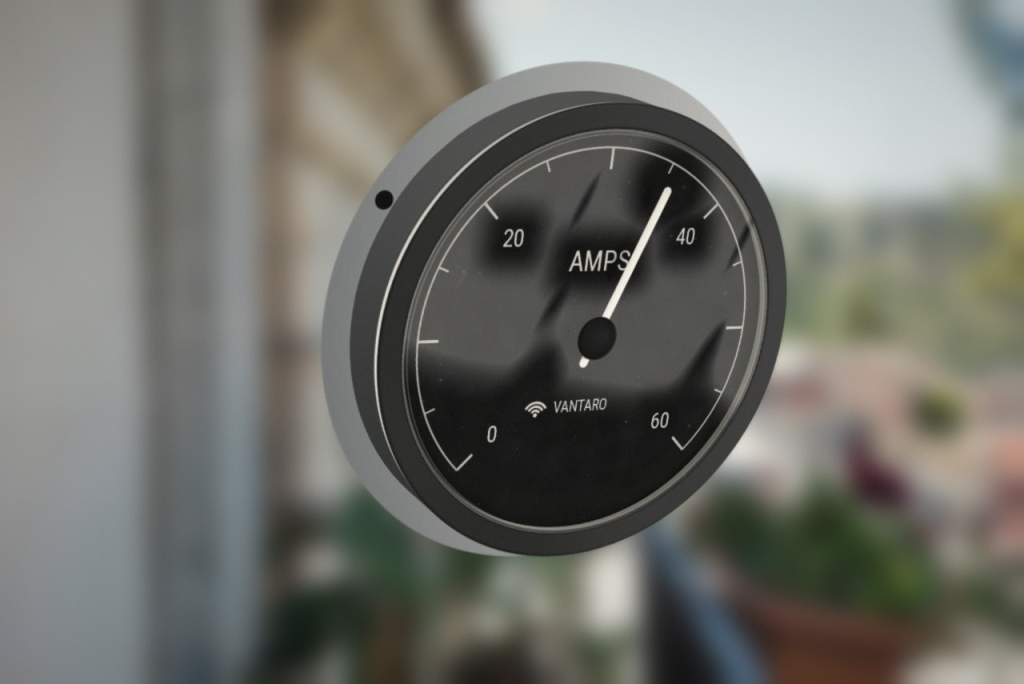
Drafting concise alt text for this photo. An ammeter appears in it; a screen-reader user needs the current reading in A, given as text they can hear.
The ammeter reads 35 A
